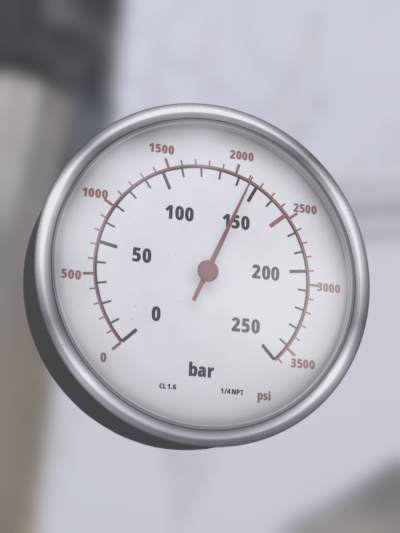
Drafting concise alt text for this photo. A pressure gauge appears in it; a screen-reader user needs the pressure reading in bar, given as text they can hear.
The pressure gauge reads 145 bar
